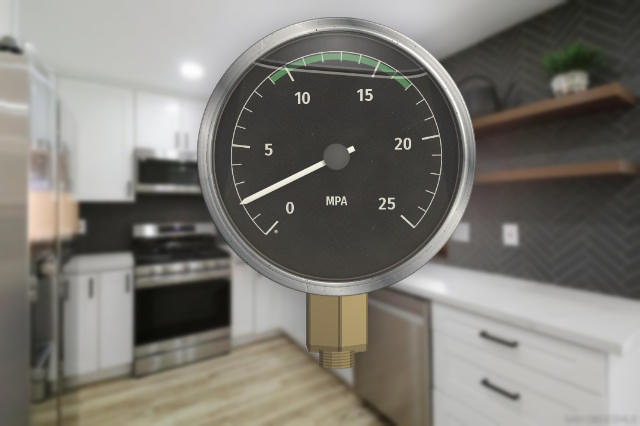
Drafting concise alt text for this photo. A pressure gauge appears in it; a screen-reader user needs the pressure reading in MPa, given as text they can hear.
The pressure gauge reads 2 MPa
